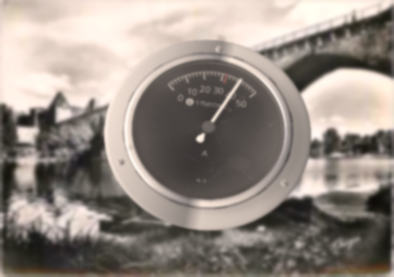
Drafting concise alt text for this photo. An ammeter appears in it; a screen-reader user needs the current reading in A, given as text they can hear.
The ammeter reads 40 A
